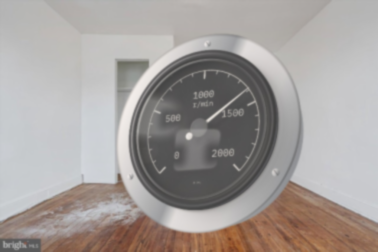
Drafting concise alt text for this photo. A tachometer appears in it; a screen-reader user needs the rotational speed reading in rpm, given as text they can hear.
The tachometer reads 1400 rpm
